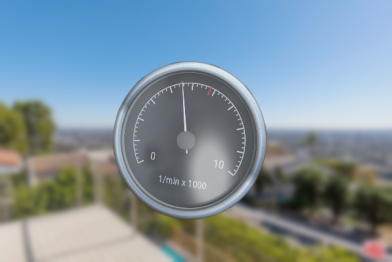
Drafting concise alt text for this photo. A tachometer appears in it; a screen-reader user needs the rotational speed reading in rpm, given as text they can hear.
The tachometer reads 4600 rpm
